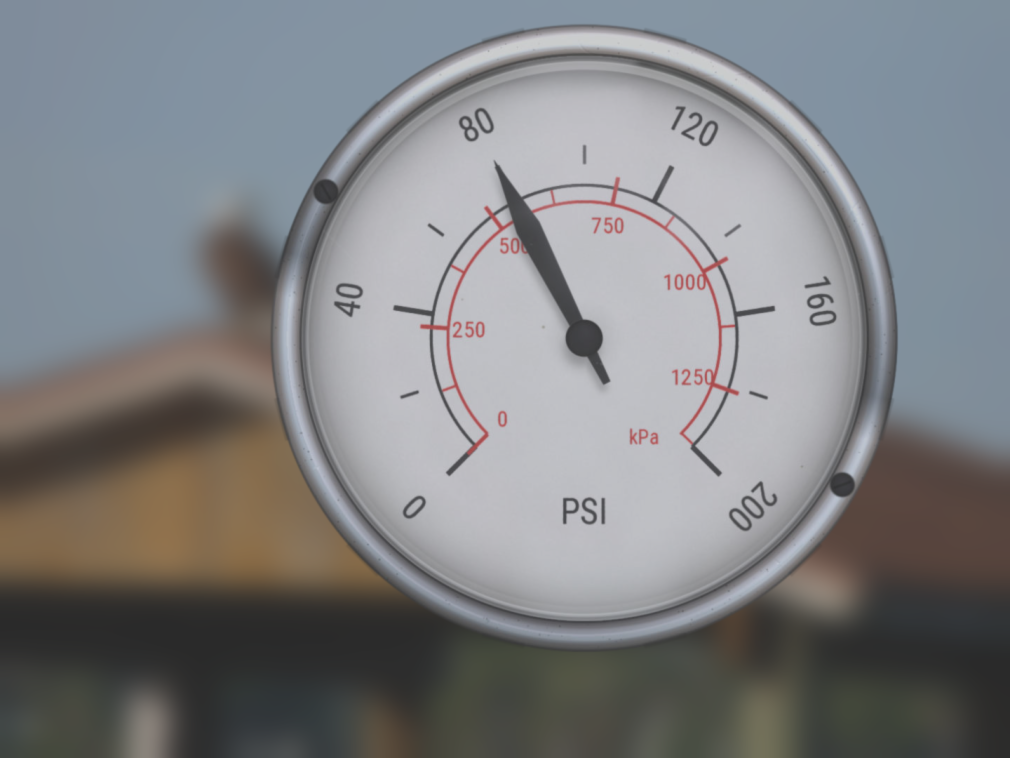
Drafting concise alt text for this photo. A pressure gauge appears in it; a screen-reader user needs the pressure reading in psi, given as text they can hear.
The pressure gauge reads 80 psi
